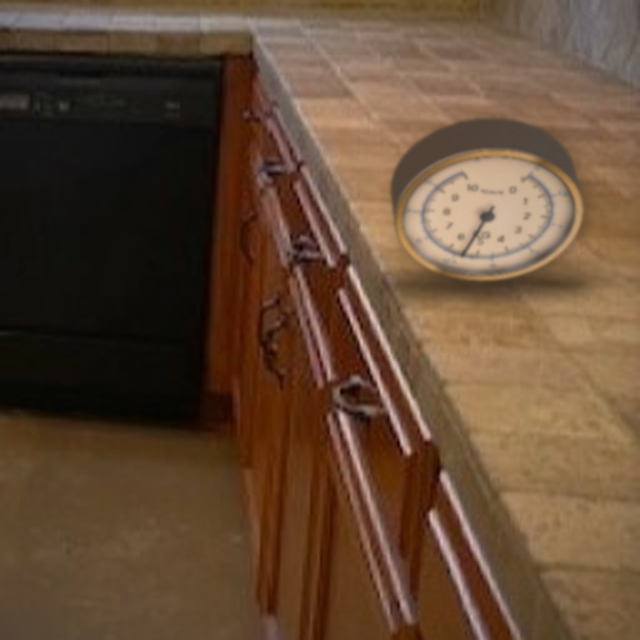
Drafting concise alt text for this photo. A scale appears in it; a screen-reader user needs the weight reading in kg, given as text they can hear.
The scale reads 5.5 kg
